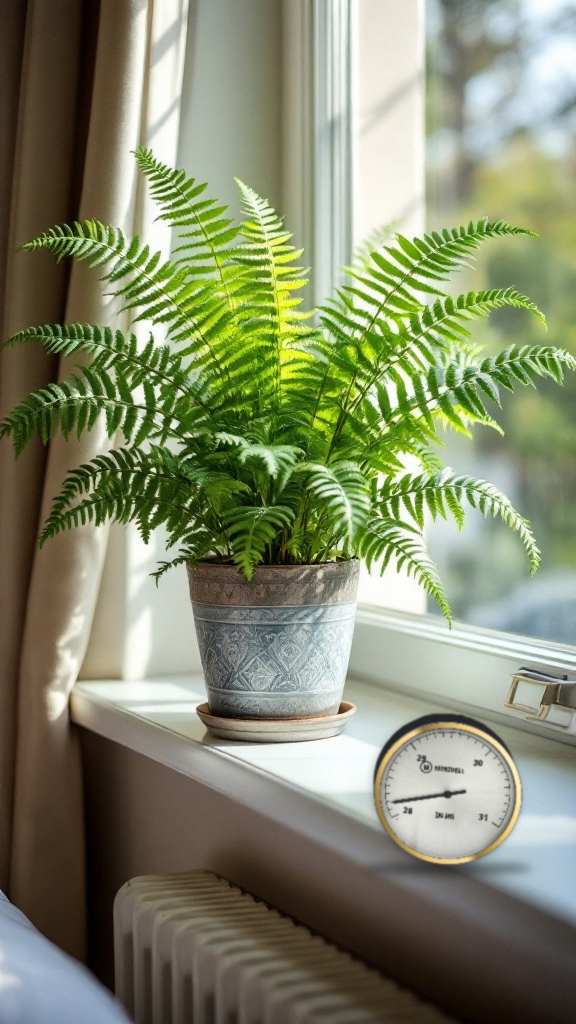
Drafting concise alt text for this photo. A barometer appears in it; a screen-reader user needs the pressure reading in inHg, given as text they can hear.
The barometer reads 28.2 inHg
